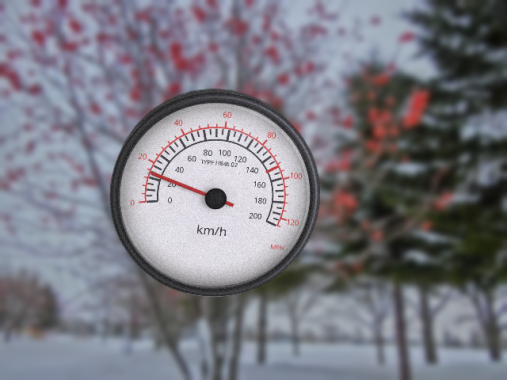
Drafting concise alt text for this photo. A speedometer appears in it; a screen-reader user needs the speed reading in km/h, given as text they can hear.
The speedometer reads 25 km/h
